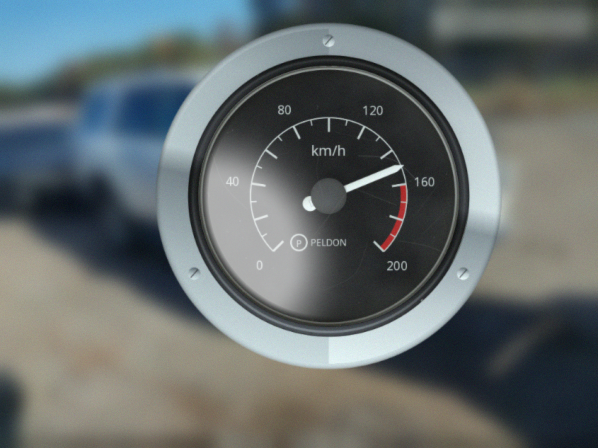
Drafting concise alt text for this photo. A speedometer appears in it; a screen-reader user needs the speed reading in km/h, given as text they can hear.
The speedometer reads 150 km/h
